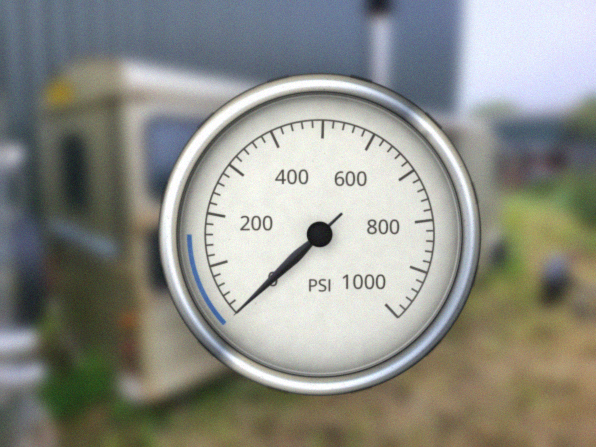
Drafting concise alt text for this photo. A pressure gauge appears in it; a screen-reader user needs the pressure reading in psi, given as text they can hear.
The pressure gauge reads 0 psi
